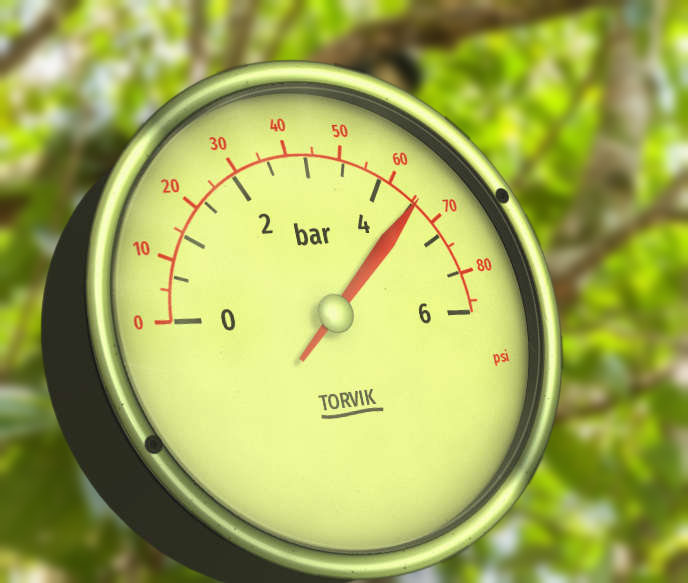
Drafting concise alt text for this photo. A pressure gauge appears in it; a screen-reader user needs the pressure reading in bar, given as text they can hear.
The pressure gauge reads 4.5 bar
